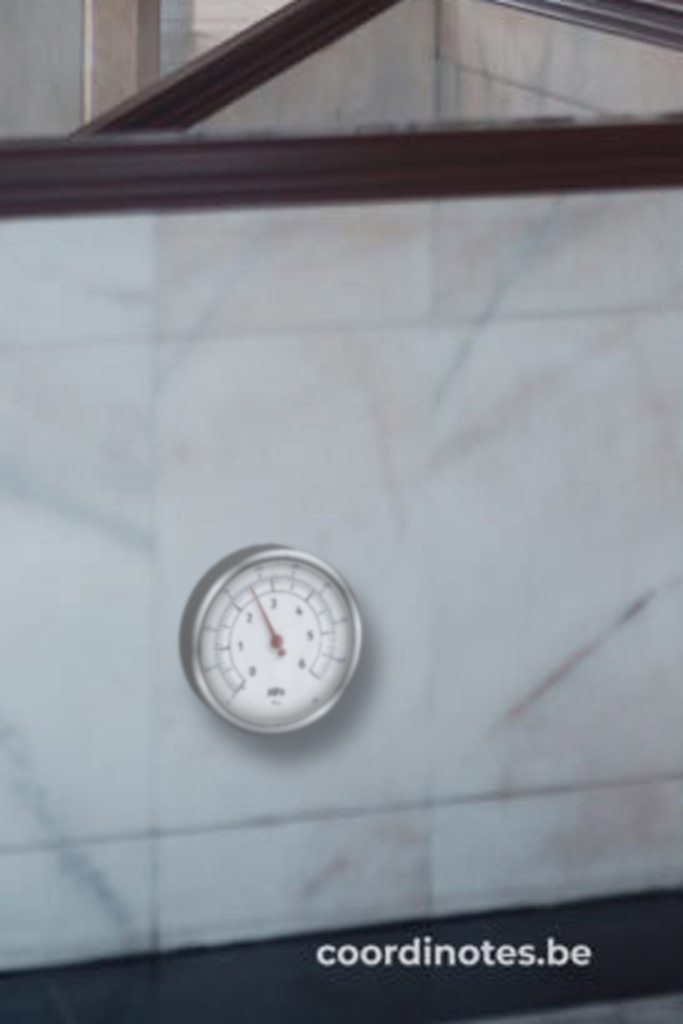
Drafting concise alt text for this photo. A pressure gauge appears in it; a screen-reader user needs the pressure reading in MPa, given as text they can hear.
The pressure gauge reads 2.5 MPa
